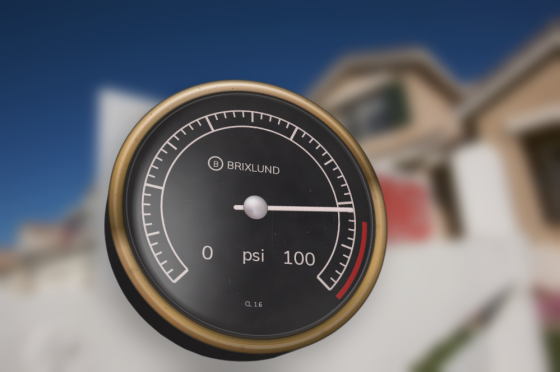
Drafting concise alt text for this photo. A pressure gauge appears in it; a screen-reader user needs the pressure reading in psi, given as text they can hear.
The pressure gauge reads 82 psi
